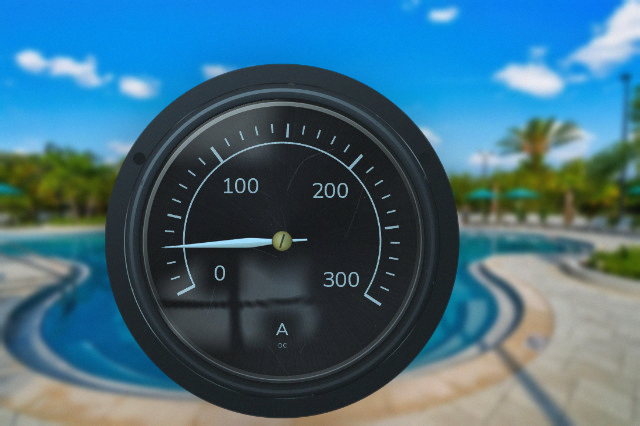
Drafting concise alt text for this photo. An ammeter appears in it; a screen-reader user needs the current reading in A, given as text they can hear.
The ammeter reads 30 A
